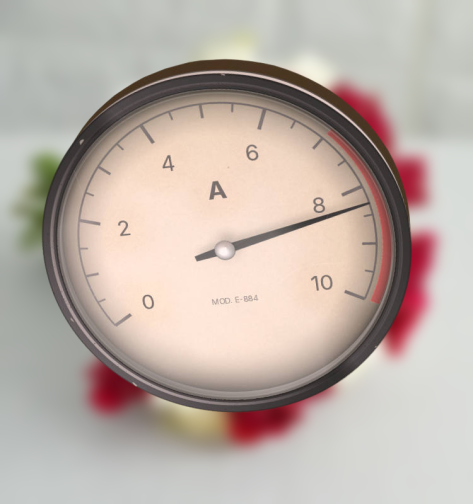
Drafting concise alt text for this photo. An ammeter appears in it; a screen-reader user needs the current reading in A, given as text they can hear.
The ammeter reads 8.25 A
